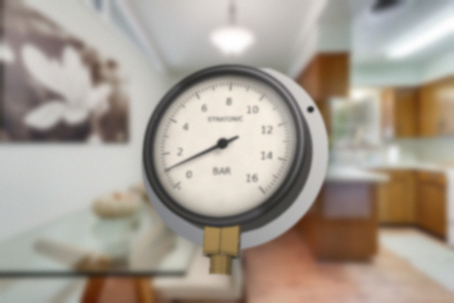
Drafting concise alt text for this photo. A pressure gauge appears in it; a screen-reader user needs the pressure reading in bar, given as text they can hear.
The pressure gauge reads 1 bar
